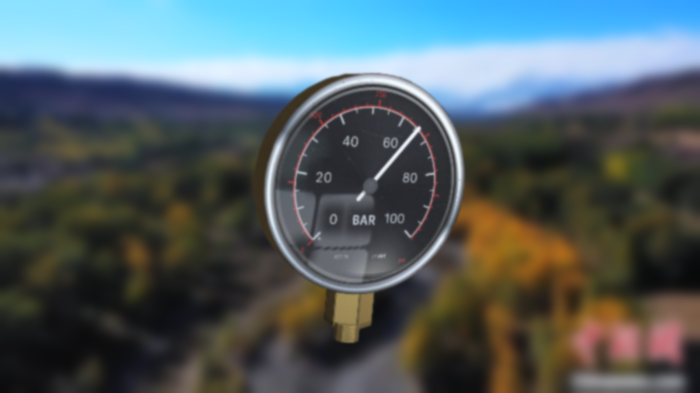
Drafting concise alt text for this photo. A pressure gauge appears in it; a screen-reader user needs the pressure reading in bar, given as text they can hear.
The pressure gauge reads 65 bar
